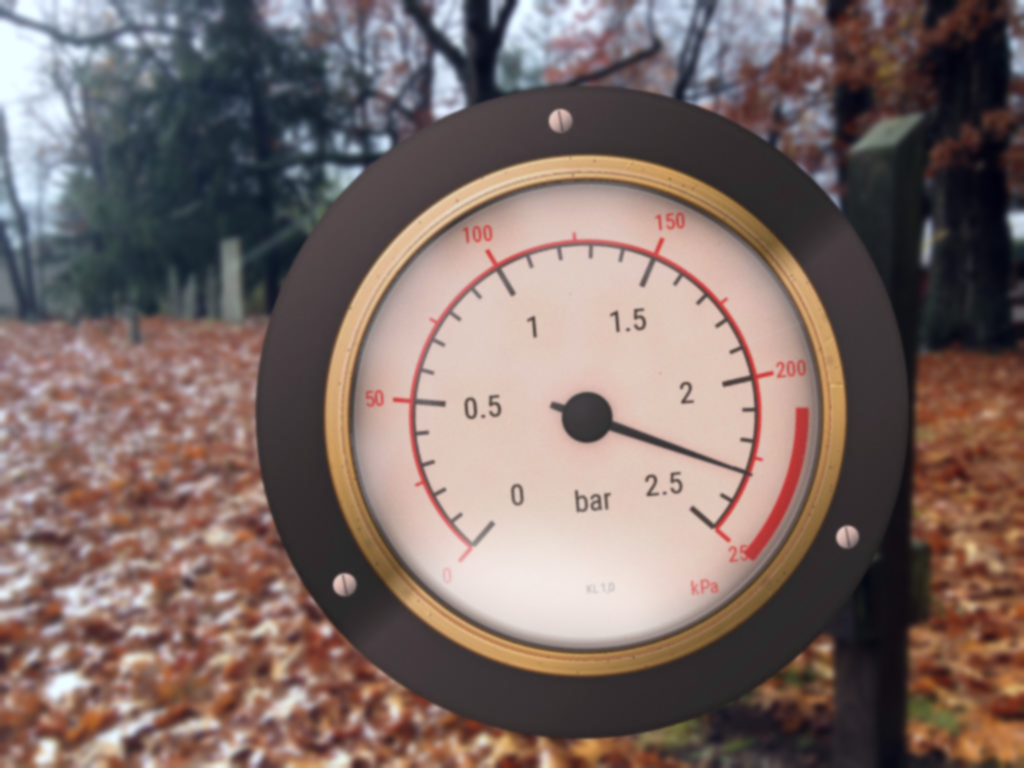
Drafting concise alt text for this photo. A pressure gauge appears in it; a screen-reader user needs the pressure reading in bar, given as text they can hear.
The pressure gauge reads 2.3 bar
